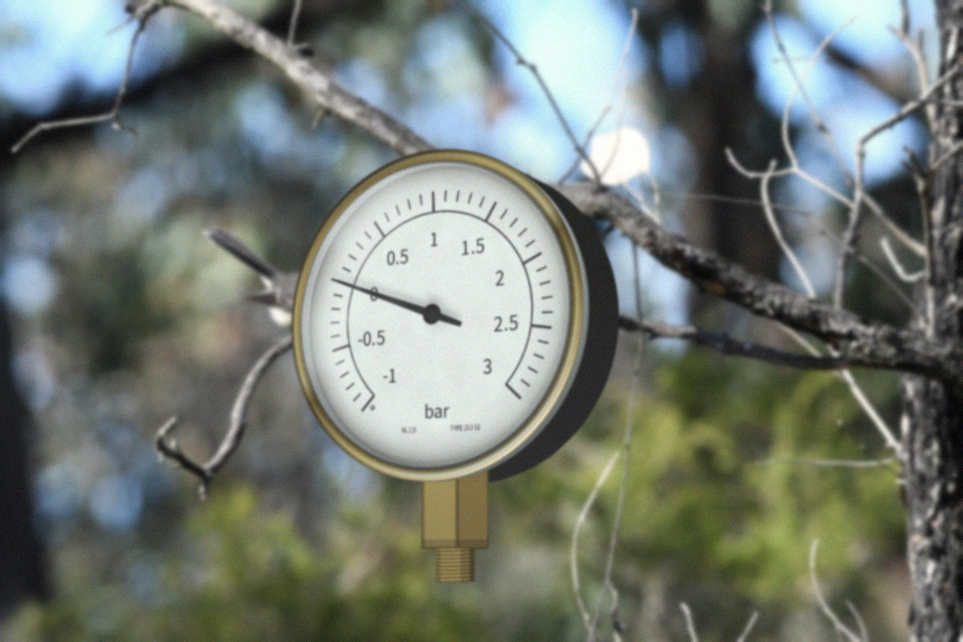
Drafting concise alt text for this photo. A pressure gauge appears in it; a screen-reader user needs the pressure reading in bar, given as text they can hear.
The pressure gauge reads 0 bar
